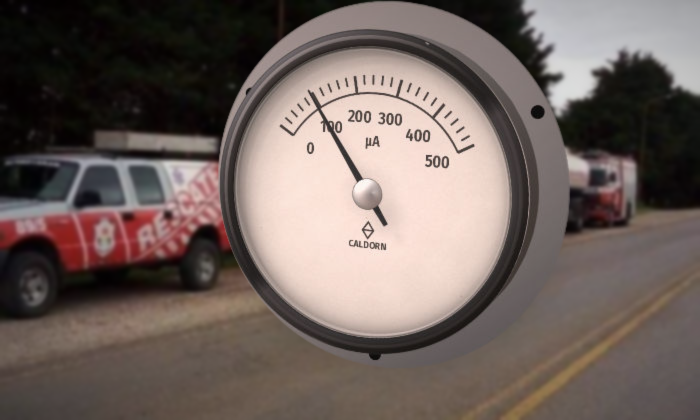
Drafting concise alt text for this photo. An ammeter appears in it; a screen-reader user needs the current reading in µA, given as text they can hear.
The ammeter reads 100 µA
